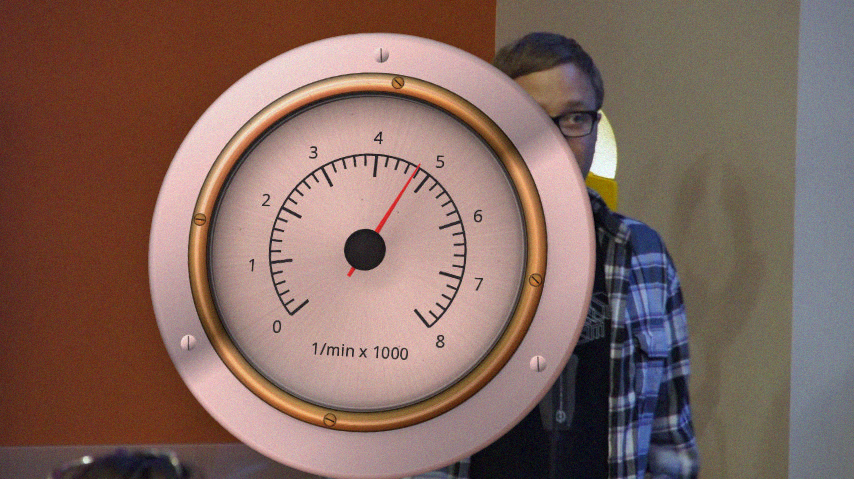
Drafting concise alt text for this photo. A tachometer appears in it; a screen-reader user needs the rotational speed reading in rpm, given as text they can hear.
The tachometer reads 4800 rpm
